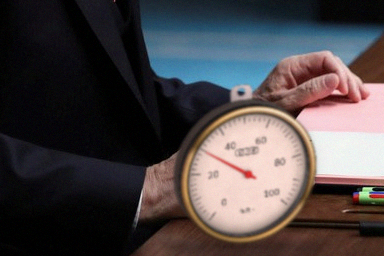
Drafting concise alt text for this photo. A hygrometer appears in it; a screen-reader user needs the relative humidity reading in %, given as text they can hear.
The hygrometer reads 30 %
